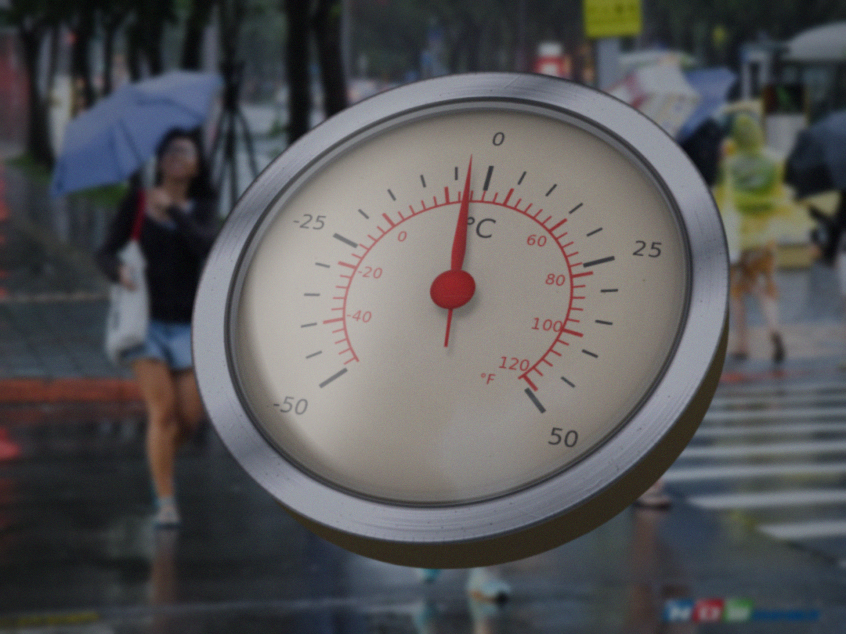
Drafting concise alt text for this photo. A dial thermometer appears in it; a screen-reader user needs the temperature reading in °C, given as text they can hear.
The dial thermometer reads -2.5 °C
